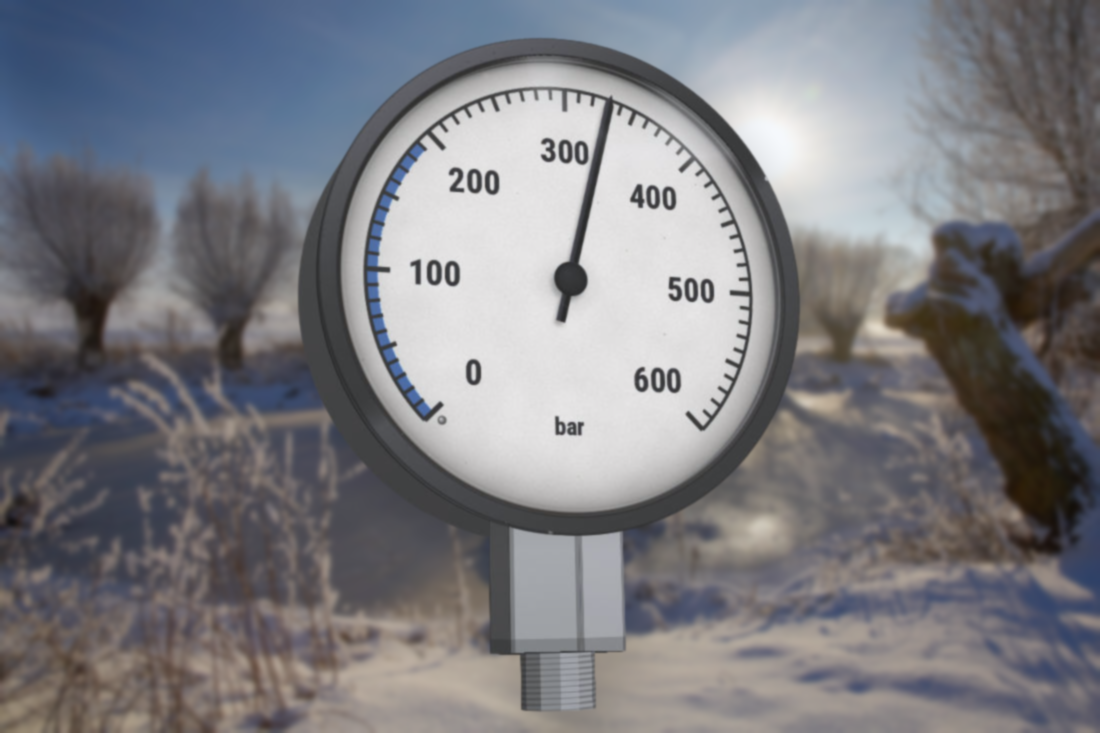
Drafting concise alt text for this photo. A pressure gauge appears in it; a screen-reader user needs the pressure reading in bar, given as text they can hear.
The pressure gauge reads 330 bar
